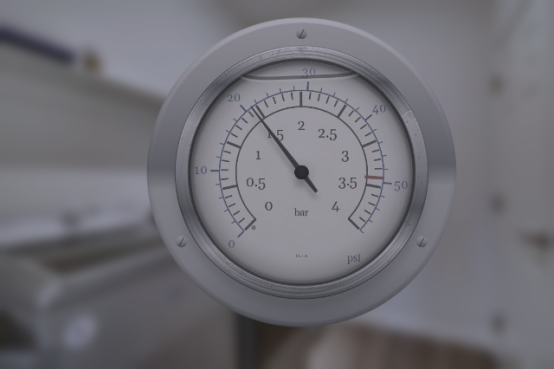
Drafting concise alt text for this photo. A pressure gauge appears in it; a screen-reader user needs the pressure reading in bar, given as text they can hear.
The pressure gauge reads 1.45 bar
